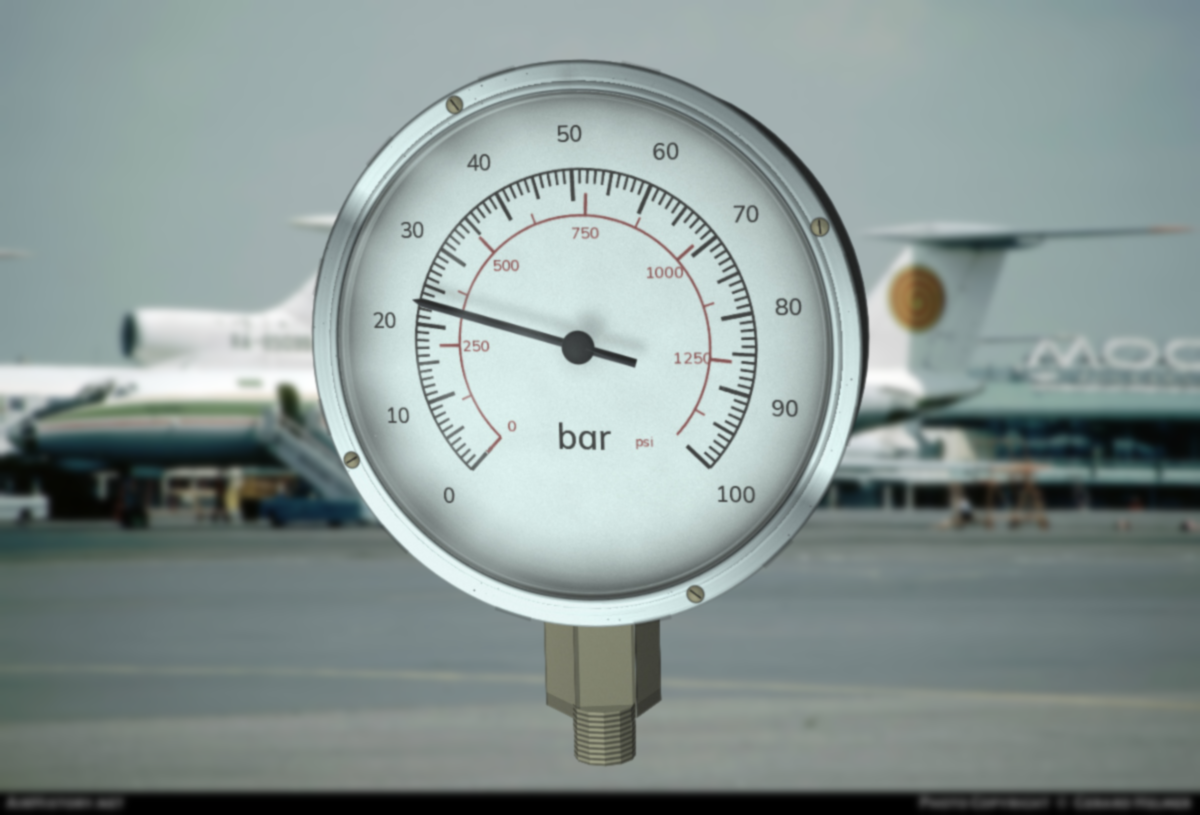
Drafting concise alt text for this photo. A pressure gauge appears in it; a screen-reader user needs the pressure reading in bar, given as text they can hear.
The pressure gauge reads 23 bar
